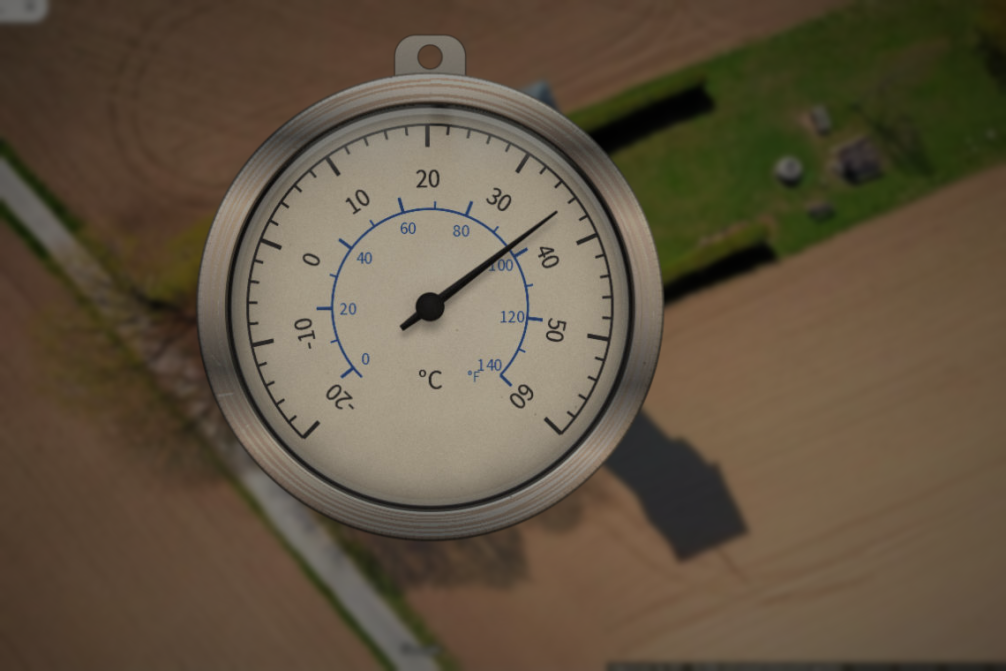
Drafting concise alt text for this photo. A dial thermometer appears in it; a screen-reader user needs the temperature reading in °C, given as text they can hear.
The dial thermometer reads 36 °C
